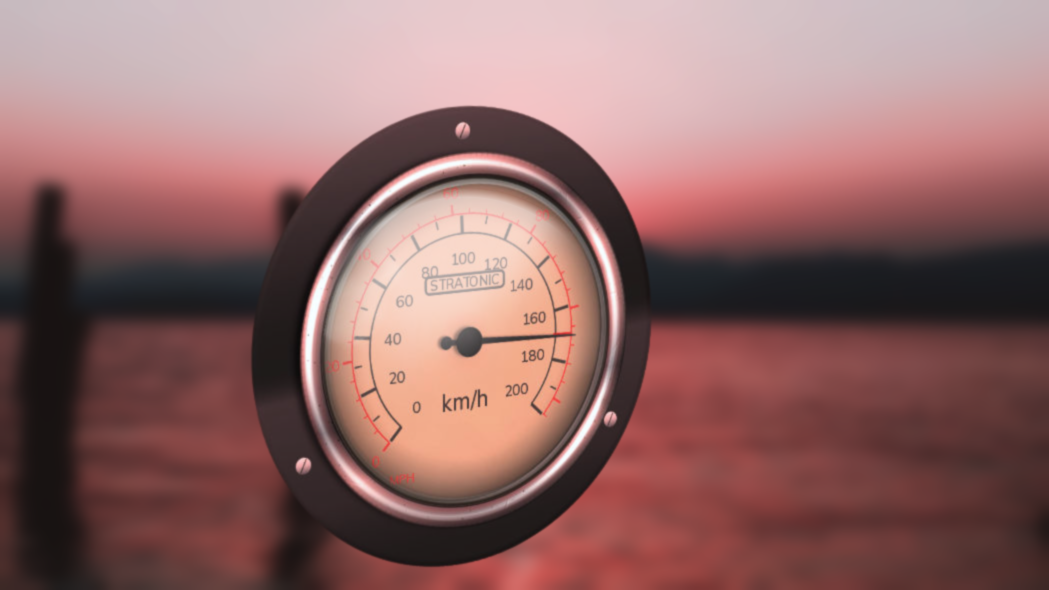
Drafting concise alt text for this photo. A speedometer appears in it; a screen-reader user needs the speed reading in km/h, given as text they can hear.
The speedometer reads 170 km/h
